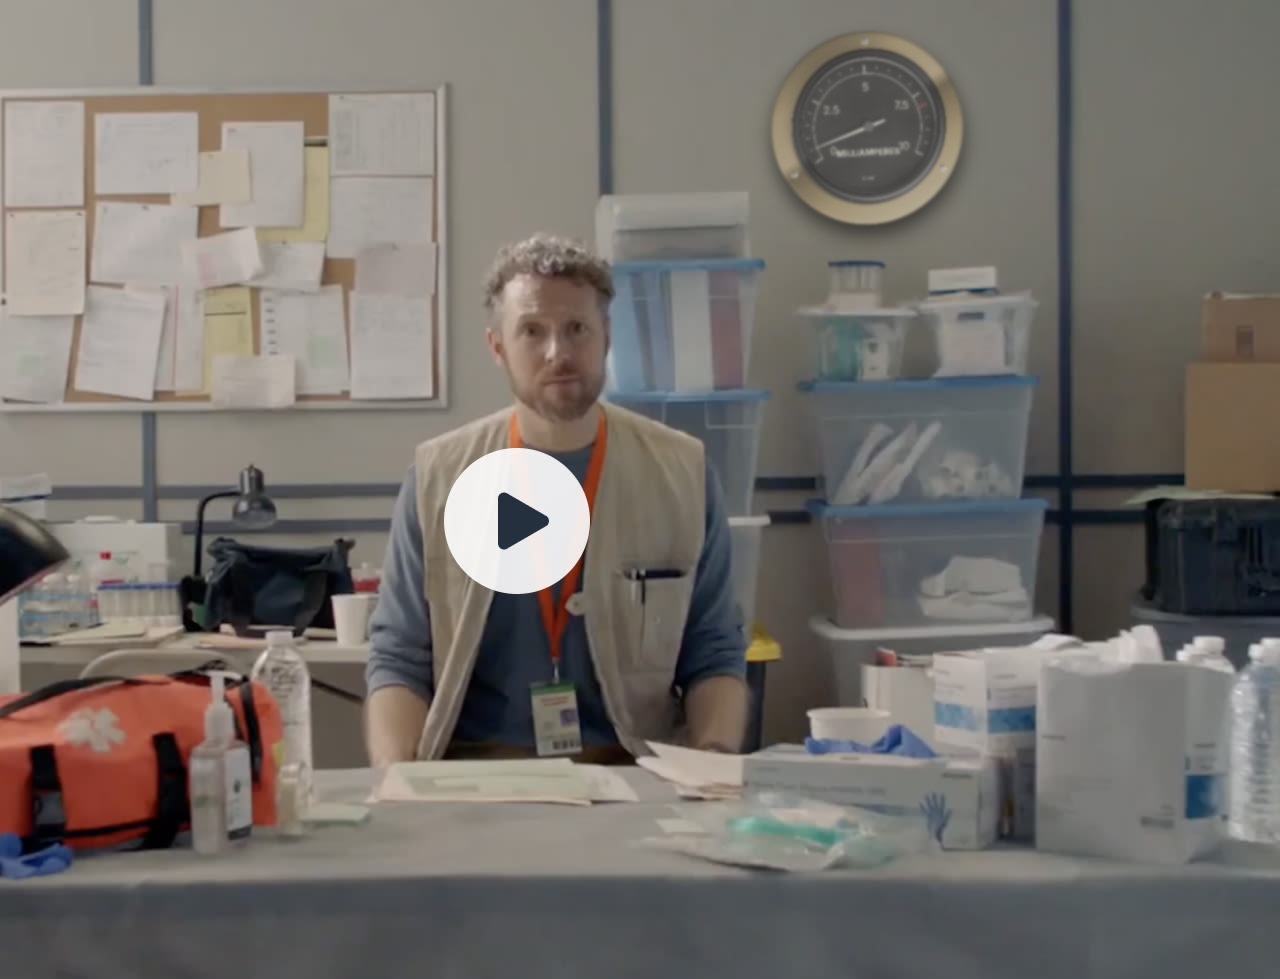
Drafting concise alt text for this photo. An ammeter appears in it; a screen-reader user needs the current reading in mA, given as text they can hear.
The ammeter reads 0.5 mA
